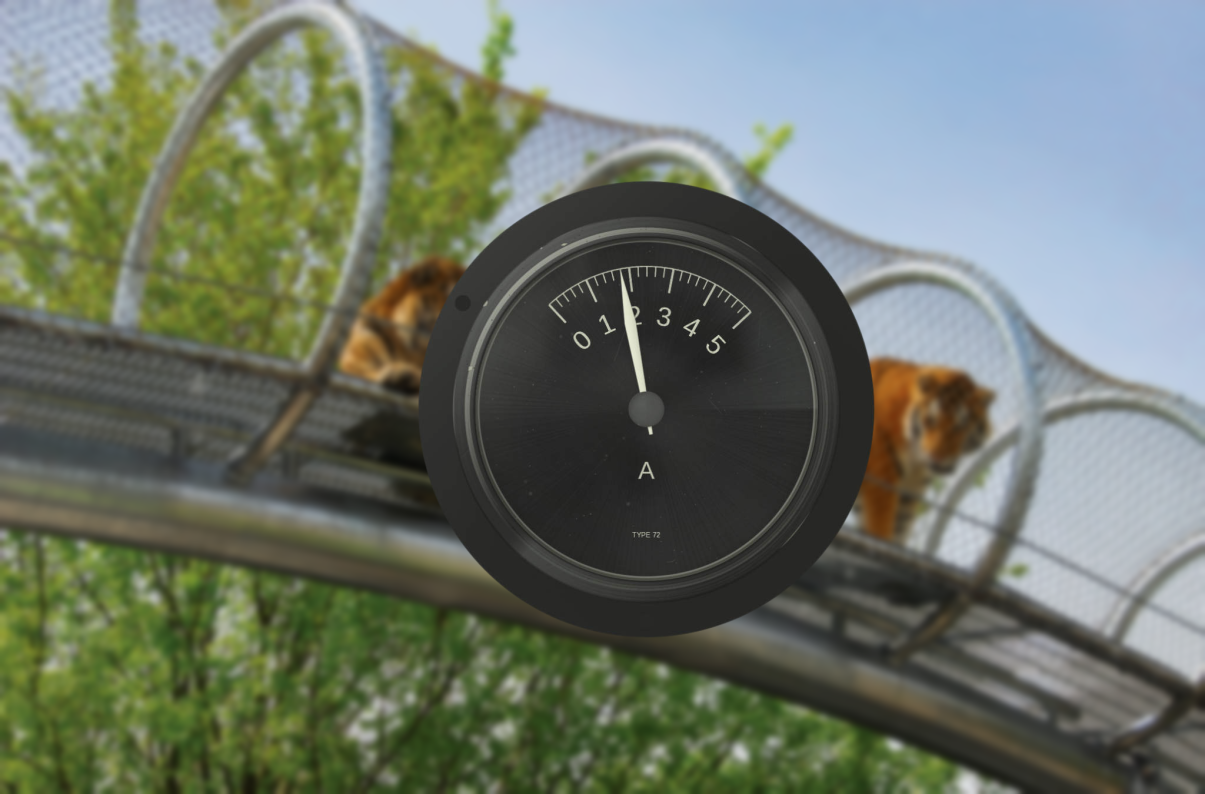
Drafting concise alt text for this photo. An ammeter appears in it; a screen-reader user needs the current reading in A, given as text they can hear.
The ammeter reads 1.8 A
